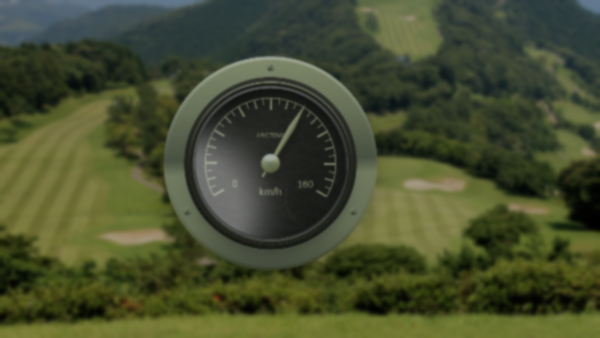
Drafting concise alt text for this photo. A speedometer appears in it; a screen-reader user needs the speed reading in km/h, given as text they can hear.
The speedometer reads 100 km/h
